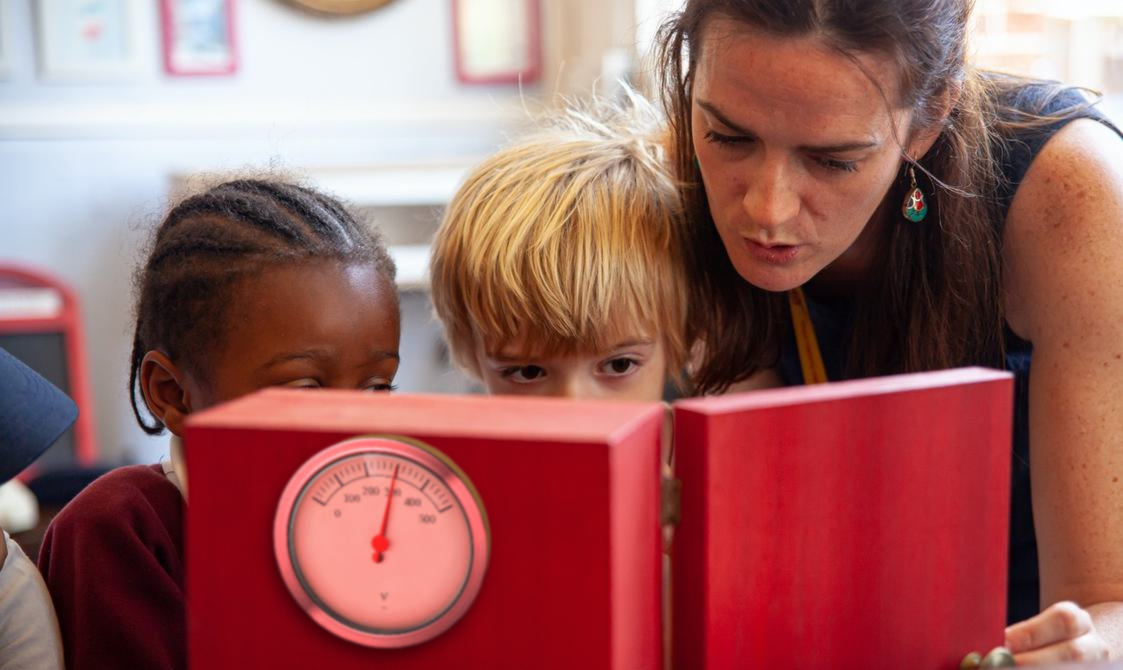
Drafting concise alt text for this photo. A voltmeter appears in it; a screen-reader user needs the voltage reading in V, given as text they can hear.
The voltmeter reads 300 V
